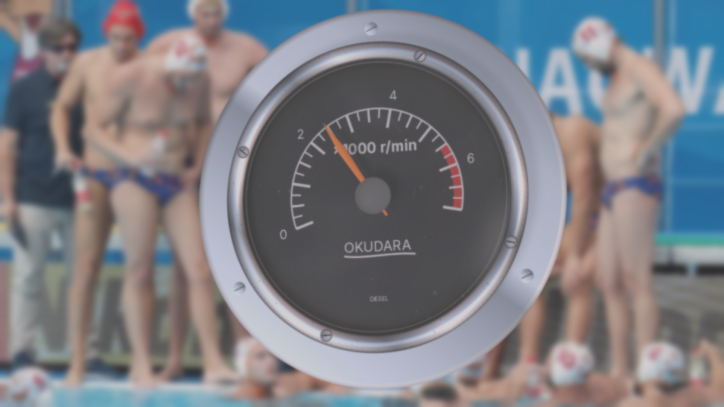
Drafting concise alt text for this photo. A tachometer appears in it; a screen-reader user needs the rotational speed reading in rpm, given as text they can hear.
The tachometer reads 2500 rpm
